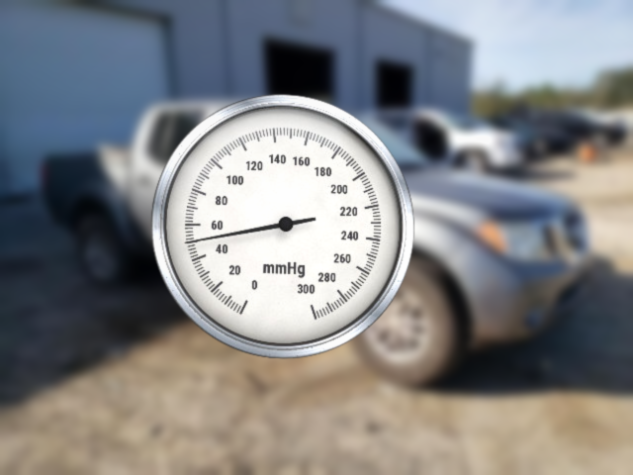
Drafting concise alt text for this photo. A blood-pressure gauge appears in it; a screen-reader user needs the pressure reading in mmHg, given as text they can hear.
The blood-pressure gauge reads 50 mmHg
